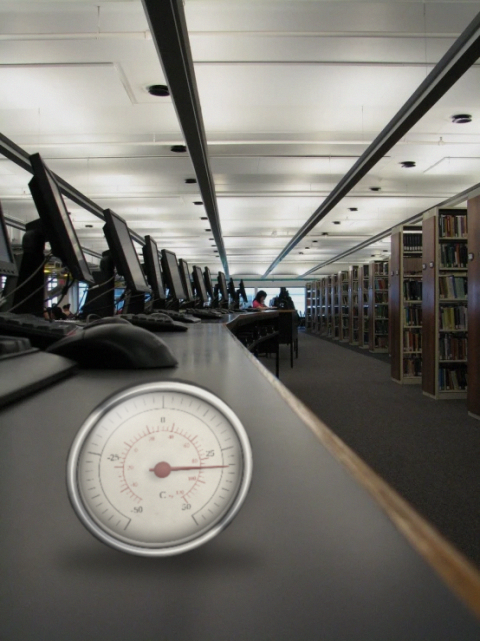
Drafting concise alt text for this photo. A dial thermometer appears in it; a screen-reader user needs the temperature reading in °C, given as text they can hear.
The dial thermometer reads 30 °C
